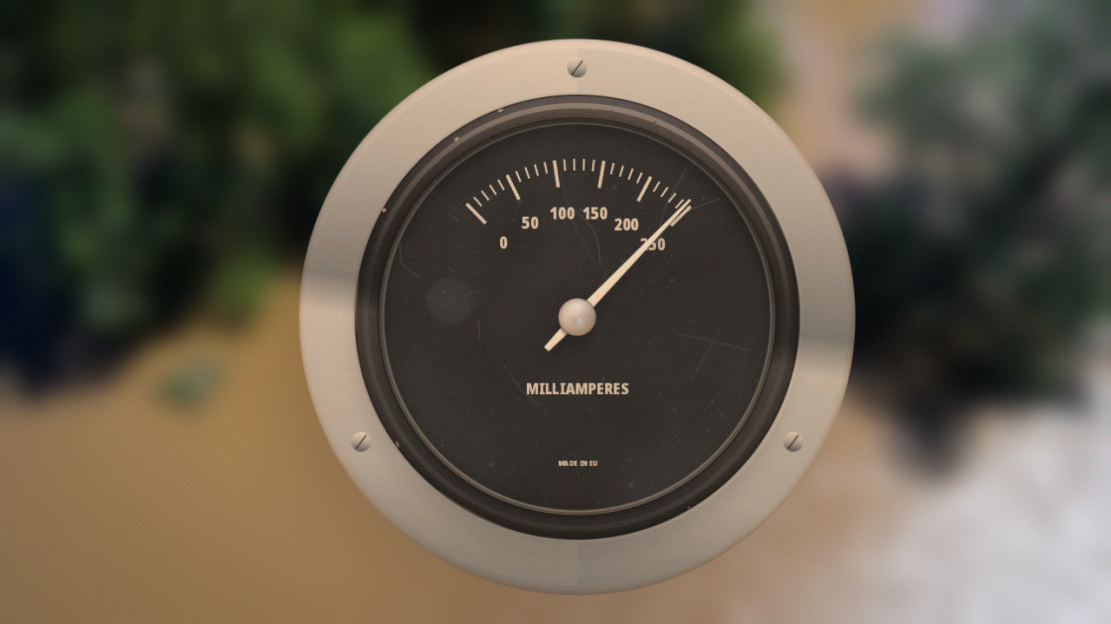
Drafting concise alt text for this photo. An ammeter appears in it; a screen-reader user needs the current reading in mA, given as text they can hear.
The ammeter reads 245 mA
